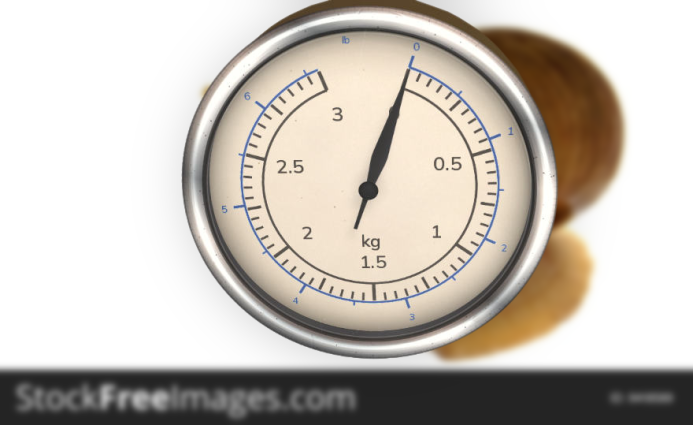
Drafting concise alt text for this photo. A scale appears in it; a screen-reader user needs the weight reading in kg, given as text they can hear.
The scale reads 0 kg
